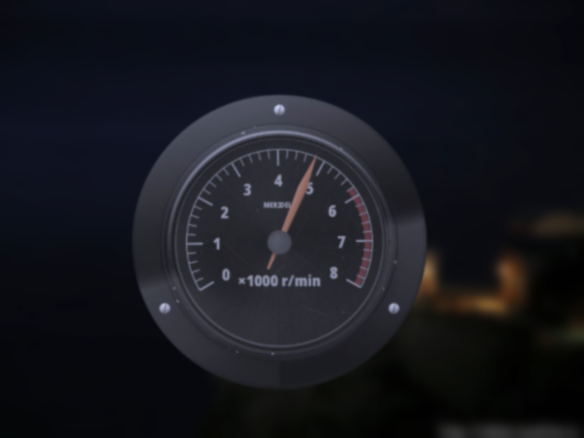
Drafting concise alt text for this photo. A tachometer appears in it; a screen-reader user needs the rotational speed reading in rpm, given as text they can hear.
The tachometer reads 4800 rpm
